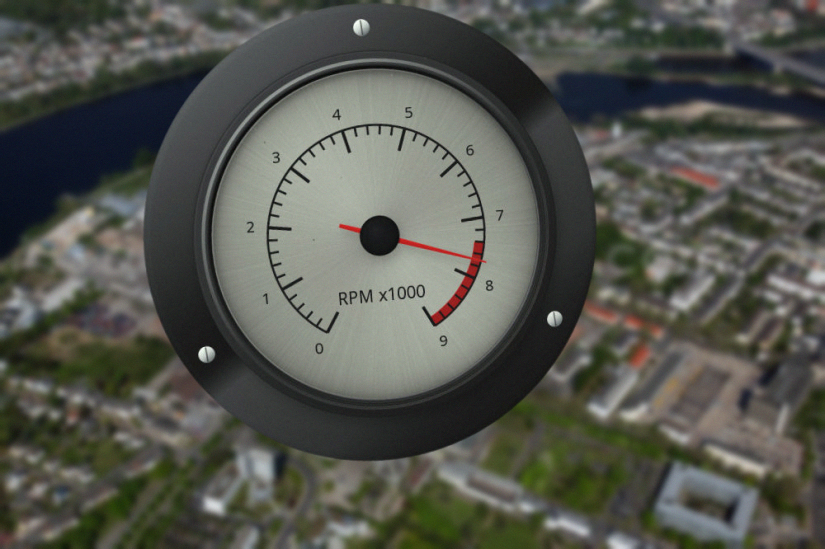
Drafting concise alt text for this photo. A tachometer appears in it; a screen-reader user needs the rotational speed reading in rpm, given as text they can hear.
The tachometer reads 7700 rpm
